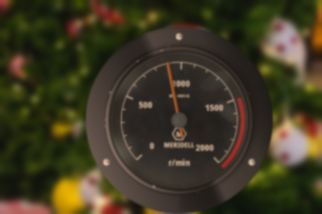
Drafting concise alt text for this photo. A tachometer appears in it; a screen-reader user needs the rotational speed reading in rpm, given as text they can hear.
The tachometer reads 900 rpm
